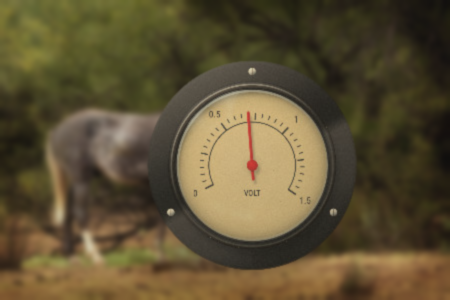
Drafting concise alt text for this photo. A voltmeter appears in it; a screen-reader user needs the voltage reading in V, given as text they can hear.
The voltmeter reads 0.7 V
